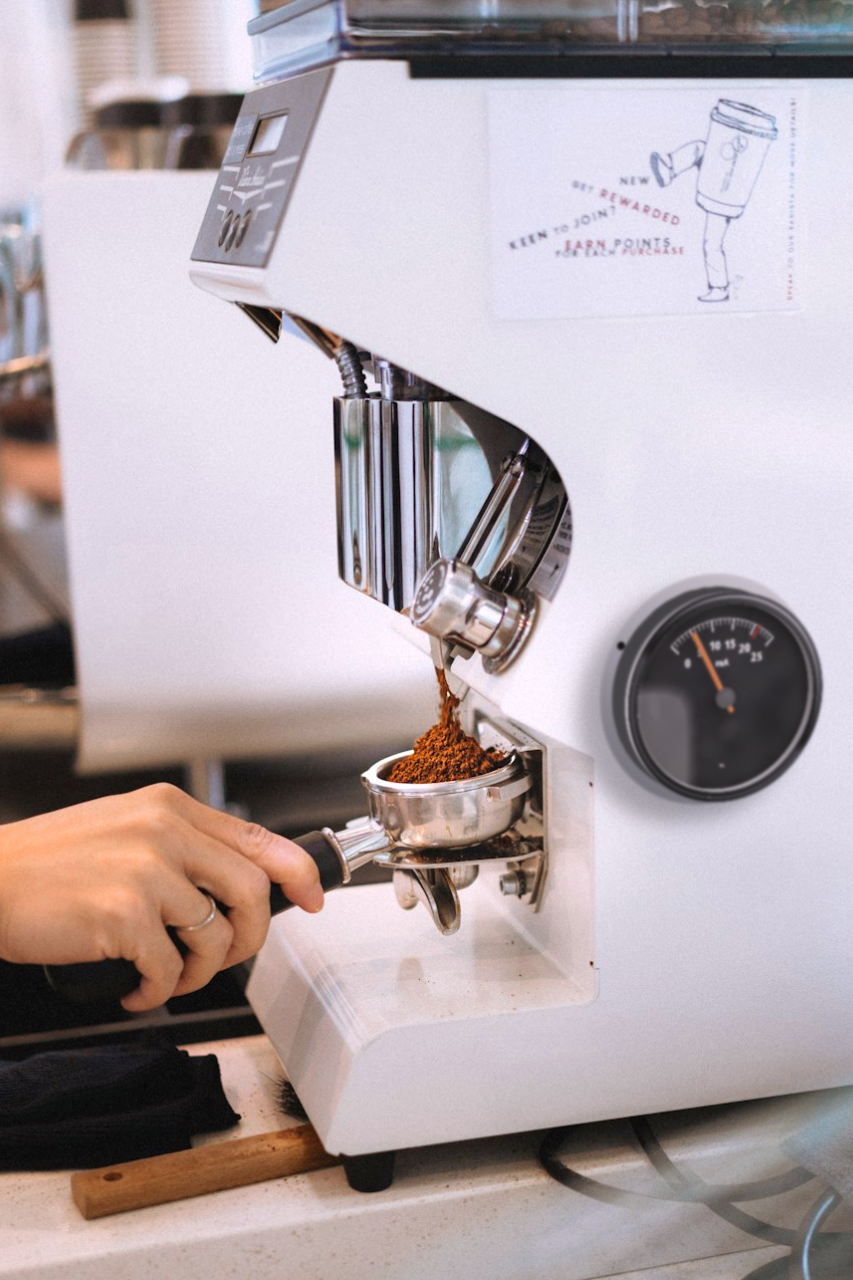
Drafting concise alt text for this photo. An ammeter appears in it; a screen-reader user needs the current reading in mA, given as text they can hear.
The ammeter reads 5 mA
